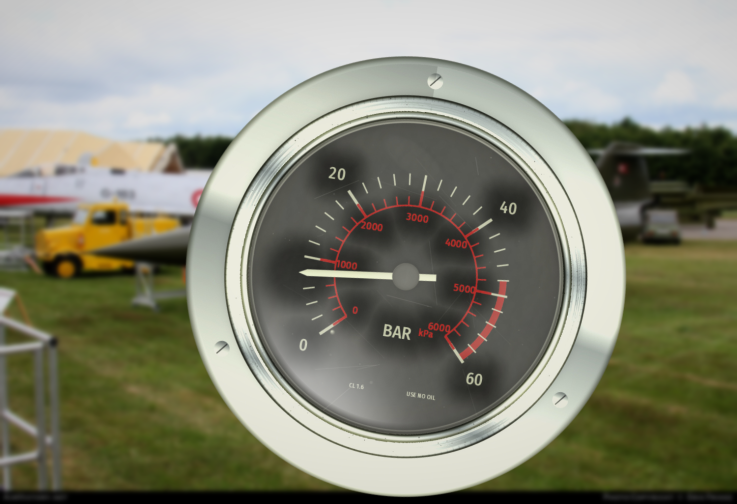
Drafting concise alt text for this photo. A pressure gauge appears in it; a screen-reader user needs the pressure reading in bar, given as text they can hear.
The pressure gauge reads 8 bar
